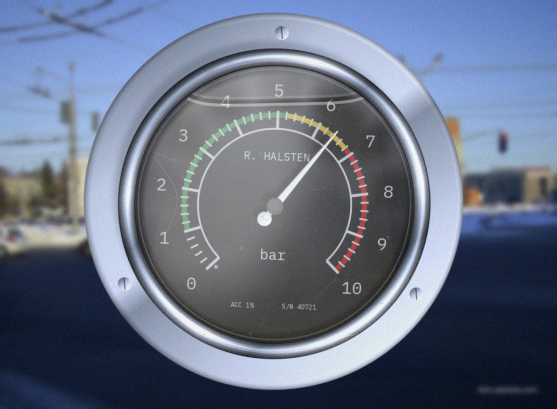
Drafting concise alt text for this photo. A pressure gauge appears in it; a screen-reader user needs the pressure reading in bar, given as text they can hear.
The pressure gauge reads 6.4 bar
